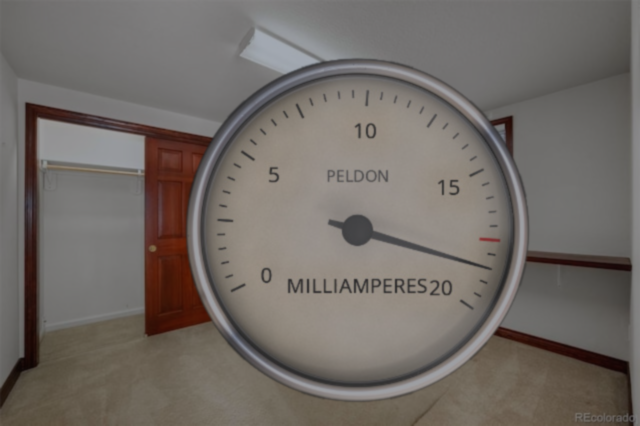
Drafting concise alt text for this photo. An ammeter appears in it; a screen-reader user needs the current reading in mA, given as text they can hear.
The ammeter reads 18.5 mA
